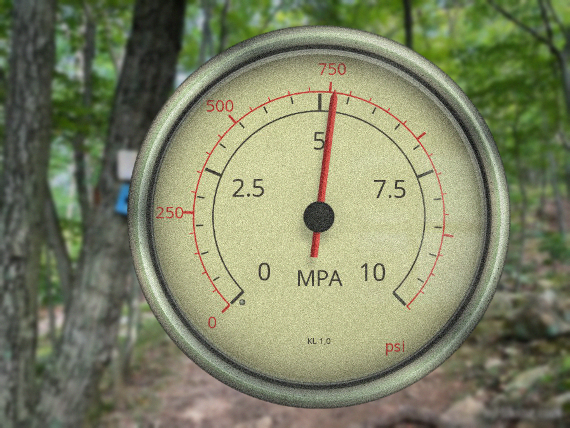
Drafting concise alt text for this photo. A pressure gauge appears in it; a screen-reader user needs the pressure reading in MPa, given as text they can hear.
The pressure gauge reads 5.25 MPa
